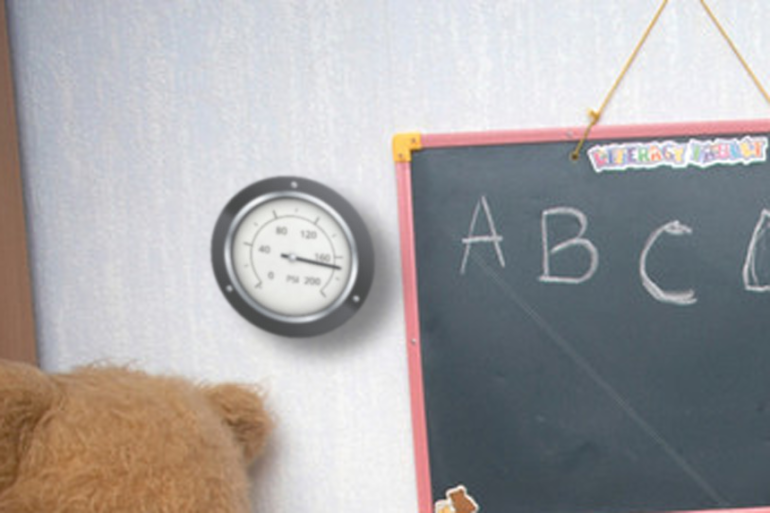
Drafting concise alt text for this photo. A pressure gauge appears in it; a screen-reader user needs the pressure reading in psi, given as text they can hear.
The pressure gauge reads 170 psi
